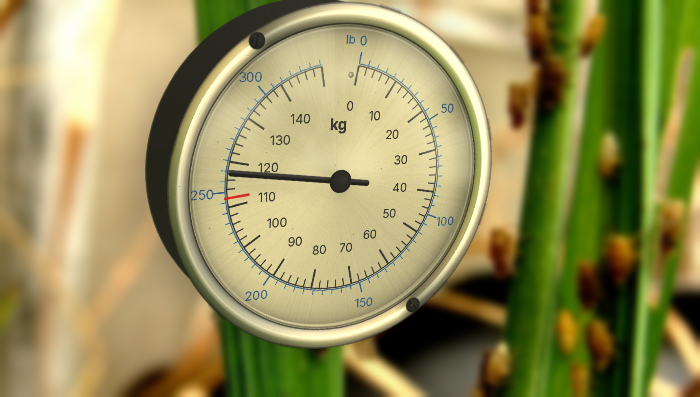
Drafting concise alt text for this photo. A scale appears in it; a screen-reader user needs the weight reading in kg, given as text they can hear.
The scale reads 118 kg
